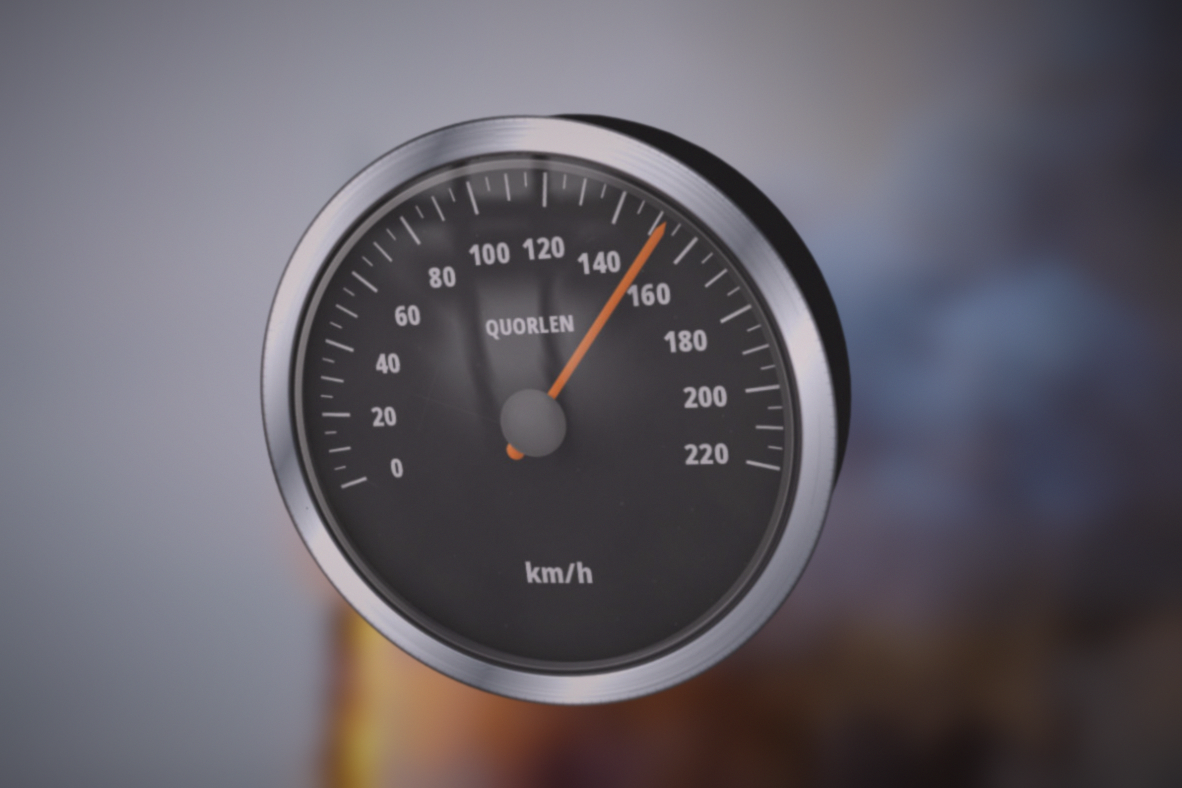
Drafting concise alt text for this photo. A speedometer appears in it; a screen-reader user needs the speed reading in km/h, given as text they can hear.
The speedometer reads 152.5 km/h
